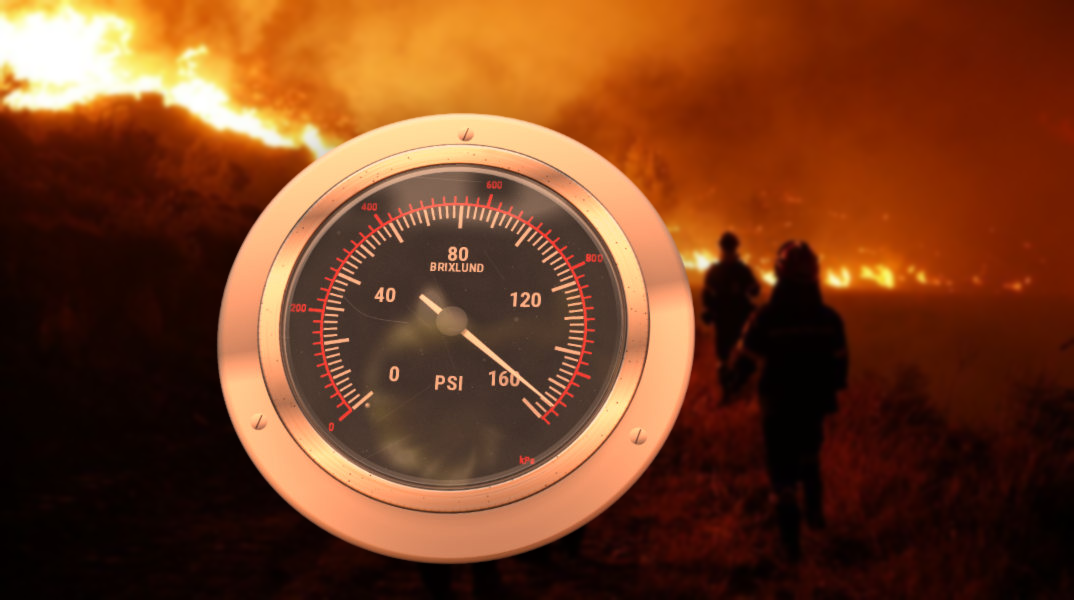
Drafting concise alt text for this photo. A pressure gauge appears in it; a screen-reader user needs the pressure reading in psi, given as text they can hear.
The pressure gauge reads 156 psi
